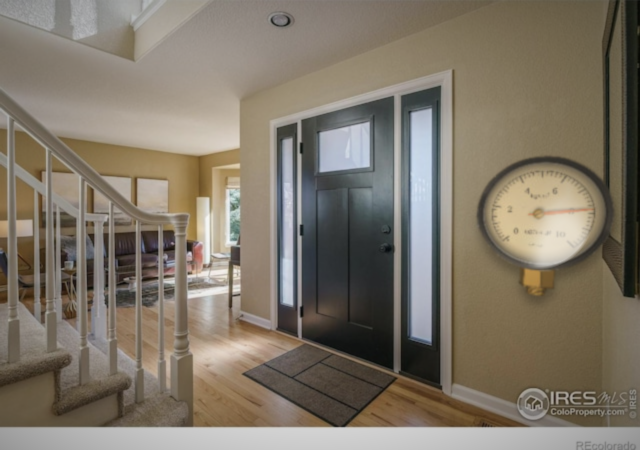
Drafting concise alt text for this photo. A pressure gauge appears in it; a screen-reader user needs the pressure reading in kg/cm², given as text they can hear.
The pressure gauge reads 8 kg/cm²
